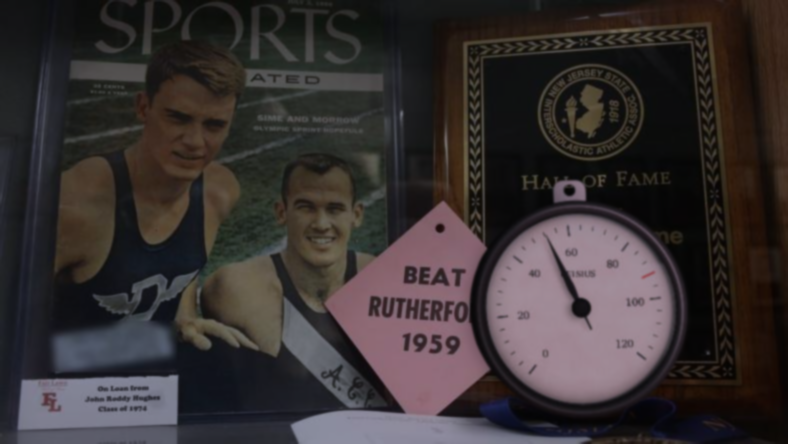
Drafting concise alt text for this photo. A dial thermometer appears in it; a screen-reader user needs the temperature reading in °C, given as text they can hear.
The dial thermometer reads 52 °C
